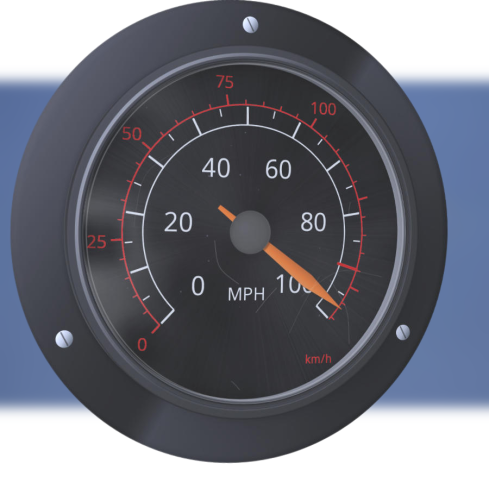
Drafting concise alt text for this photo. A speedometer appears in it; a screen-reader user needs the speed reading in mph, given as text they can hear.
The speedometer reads 97.5 mph
